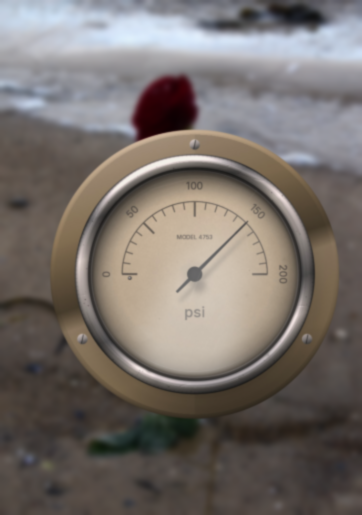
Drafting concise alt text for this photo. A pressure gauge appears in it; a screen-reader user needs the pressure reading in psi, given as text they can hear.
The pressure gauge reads 150 psi
